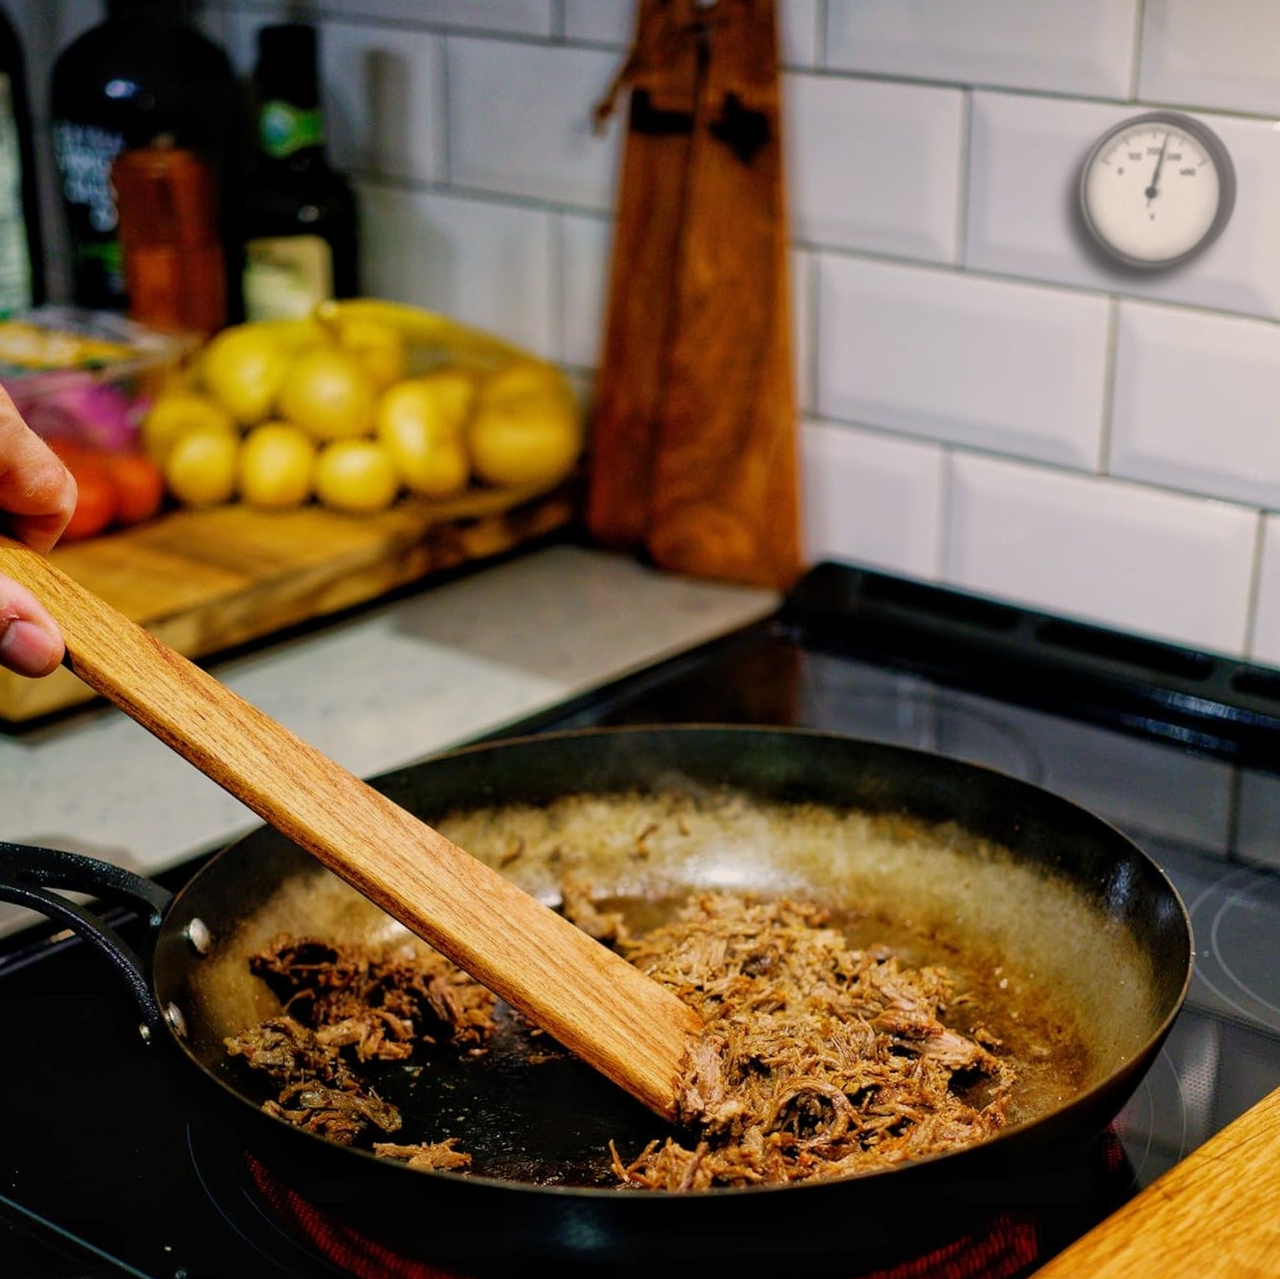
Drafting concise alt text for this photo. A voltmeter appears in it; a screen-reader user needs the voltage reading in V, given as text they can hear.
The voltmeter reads 250 V
